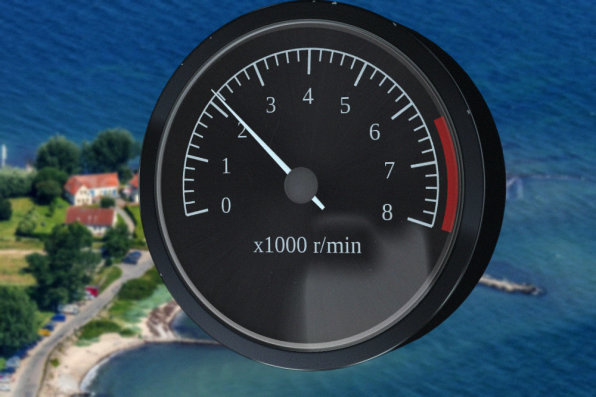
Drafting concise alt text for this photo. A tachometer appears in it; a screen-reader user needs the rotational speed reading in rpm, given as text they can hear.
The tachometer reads 2200 rpm
